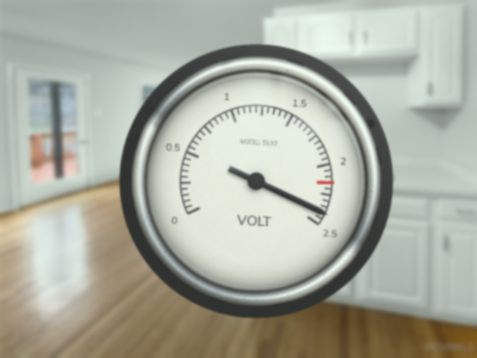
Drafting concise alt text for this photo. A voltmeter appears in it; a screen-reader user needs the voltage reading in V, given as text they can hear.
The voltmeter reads 2.4 V
